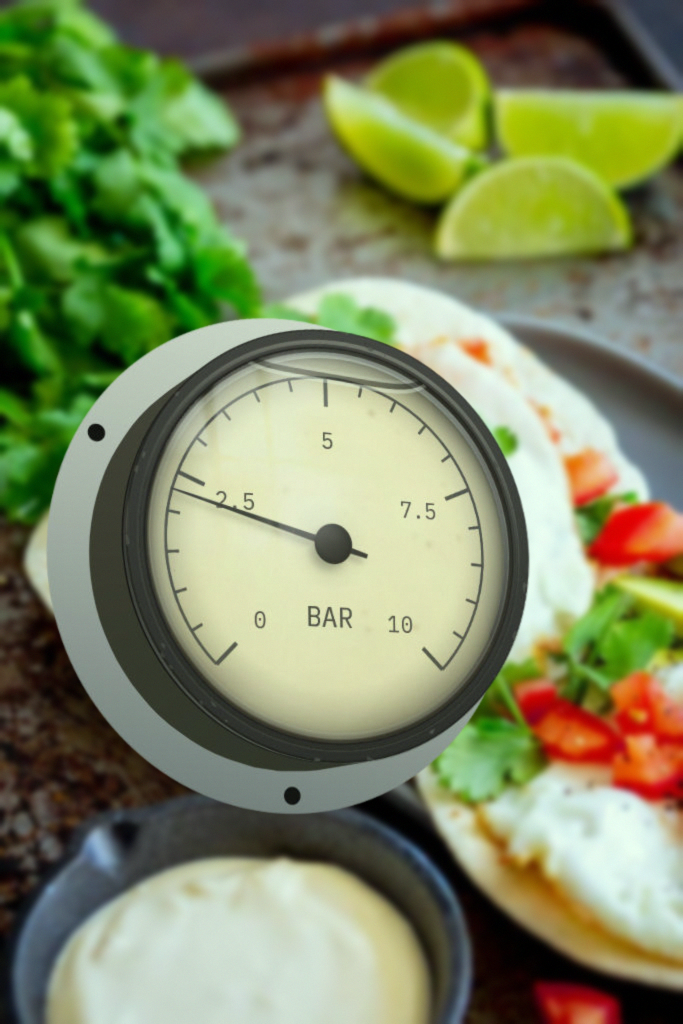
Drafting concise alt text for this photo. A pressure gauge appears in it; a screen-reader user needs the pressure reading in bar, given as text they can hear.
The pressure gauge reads 2.25 bar
